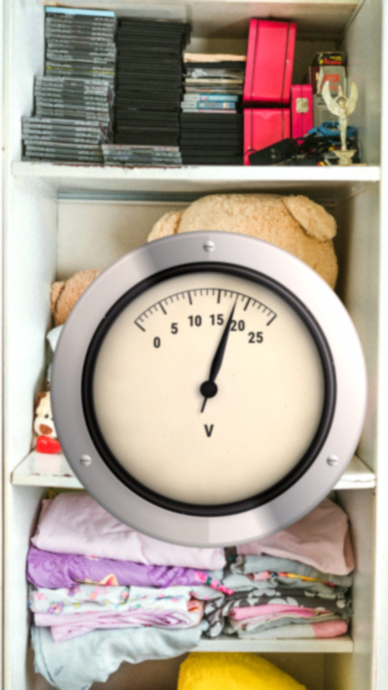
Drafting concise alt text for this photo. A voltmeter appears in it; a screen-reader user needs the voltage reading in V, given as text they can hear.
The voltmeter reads 18 V
